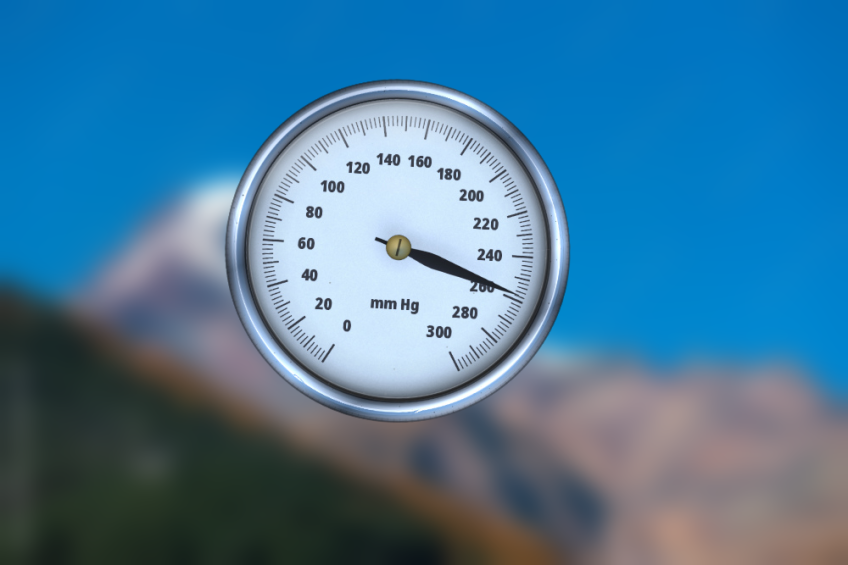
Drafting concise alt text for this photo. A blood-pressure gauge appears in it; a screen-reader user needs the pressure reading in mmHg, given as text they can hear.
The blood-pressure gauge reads 258 mmHg
